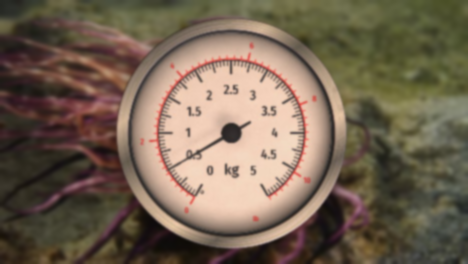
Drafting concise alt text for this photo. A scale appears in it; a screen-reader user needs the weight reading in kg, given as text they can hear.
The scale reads 0.5 kg
